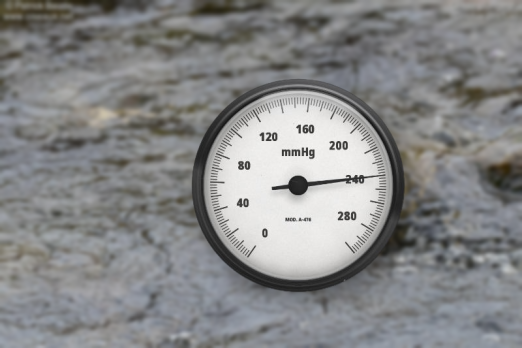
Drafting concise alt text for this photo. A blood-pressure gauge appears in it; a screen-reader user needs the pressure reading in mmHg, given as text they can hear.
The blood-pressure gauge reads 240 mmHg
